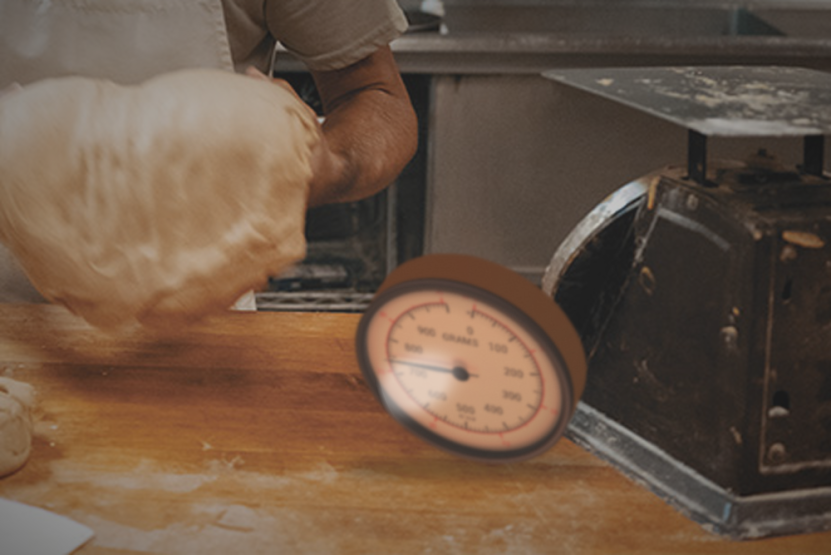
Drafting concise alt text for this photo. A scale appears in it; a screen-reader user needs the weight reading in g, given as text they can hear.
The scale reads 750 g
